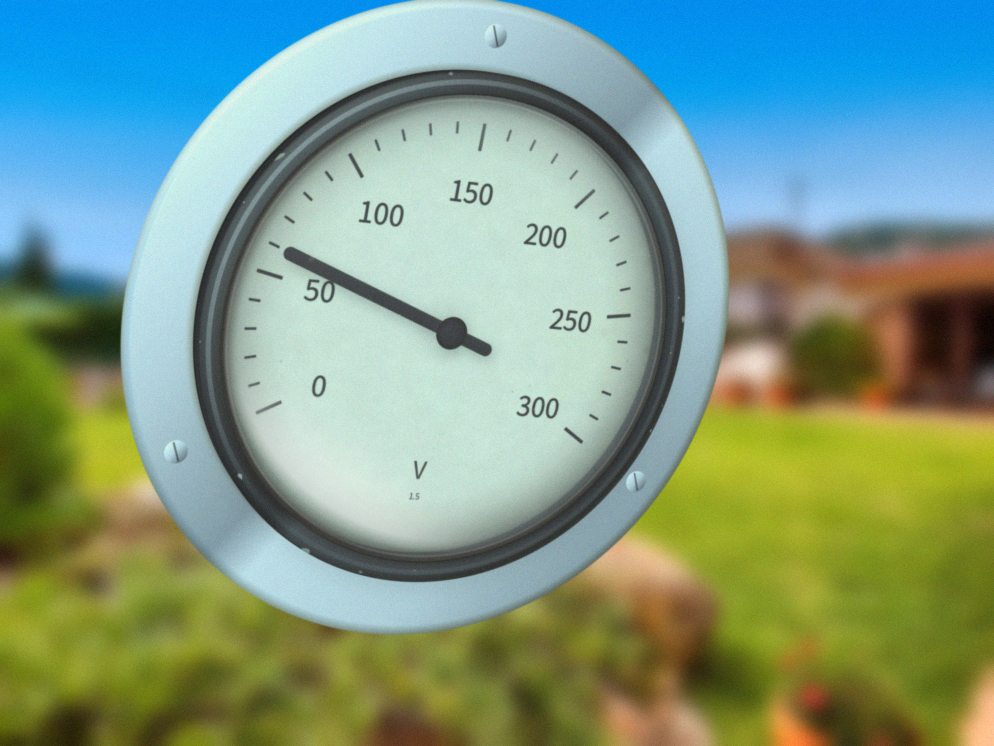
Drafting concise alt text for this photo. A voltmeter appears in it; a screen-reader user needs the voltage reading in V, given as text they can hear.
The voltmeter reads 60 V
